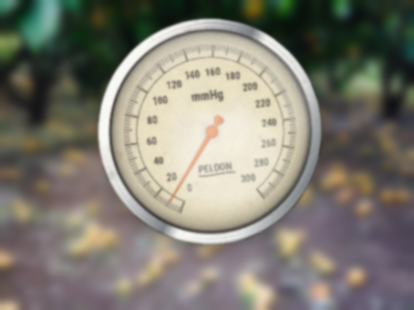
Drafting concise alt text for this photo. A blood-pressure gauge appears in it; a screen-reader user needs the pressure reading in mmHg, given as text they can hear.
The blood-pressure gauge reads 10 mmHg
